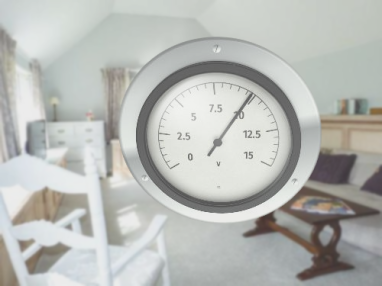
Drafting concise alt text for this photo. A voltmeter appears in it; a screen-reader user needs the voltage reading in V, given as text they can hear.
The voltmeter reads 9.75 V
